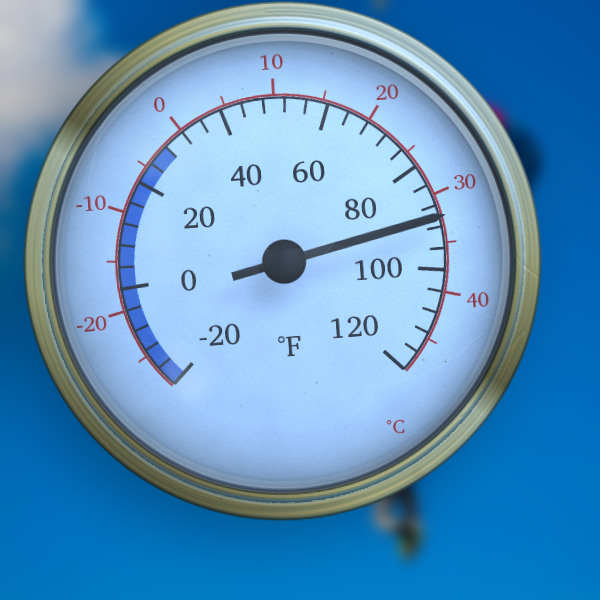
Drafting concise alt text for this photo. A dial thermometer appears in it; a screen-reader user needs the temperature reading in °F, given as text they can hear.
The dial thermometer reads 90 °F
